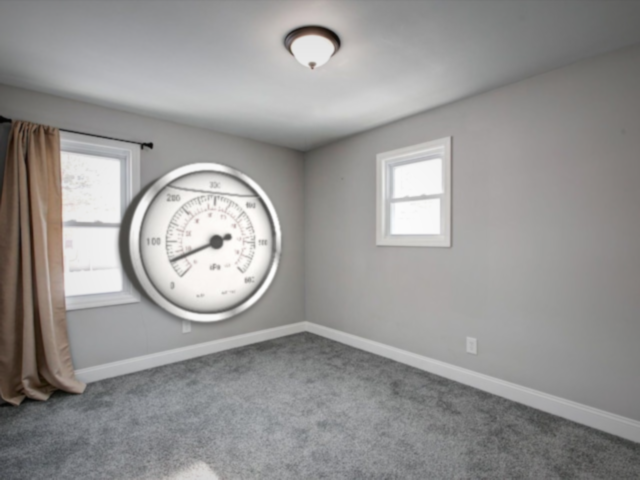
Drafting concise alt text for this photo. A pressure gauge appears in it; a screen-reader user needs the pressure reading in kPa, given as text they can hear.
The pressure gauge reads 50 kPa
